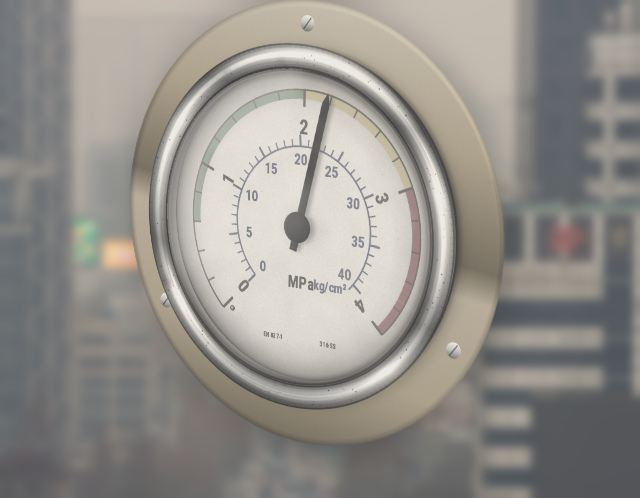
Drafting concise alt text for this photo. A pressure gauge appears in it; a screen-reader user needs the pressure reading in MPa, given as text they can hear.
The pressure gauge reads 2.2 MPa
